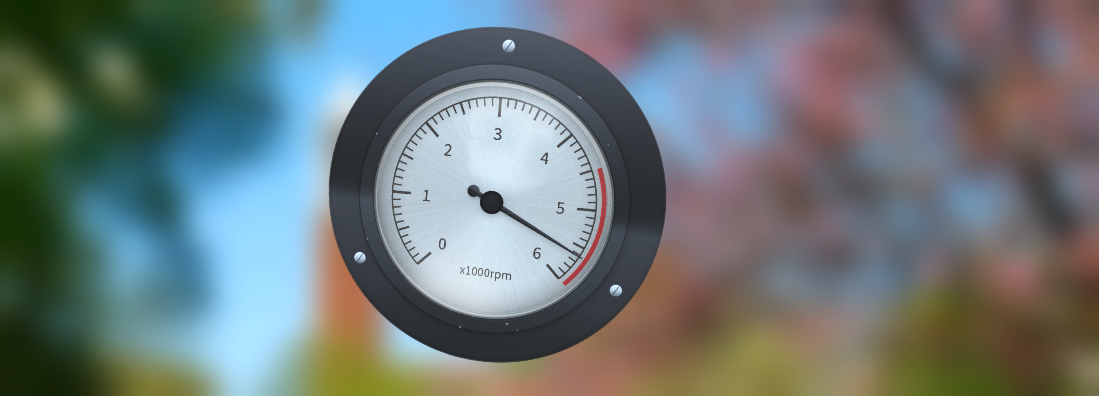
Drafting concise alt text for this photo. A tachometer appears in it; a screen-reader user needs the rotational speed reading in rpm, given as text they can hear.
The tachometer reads 5600 rpm
